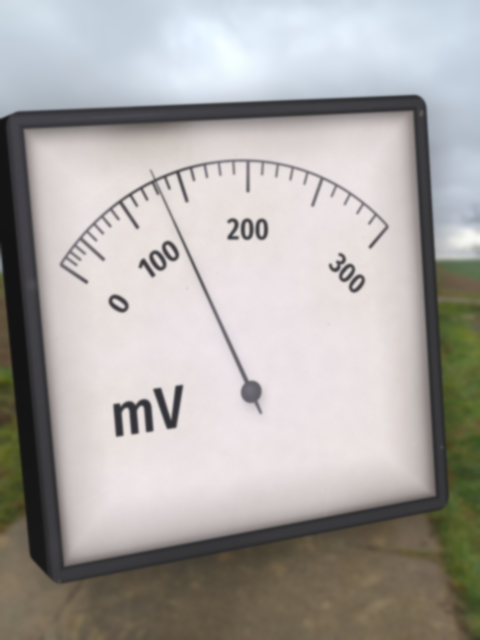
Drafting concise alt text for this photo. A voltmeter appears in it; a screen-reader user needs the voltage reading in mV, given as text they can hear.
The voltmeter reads 130 mV
